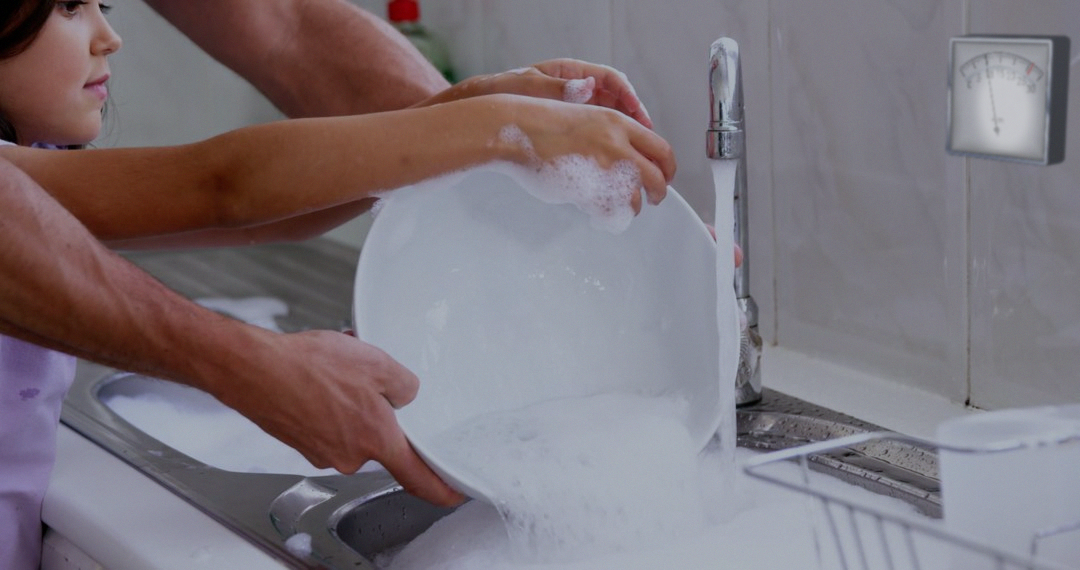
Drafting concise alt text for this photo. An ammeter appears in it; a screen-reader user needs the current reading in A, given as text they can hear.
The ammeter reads 10 A
